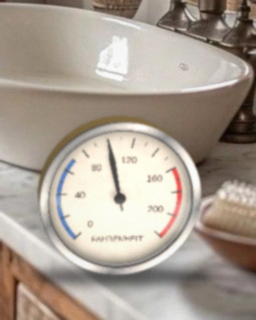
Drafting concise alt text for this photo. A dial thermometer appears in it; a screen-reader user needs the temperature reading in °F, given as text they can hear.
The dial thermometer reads 100 °F
